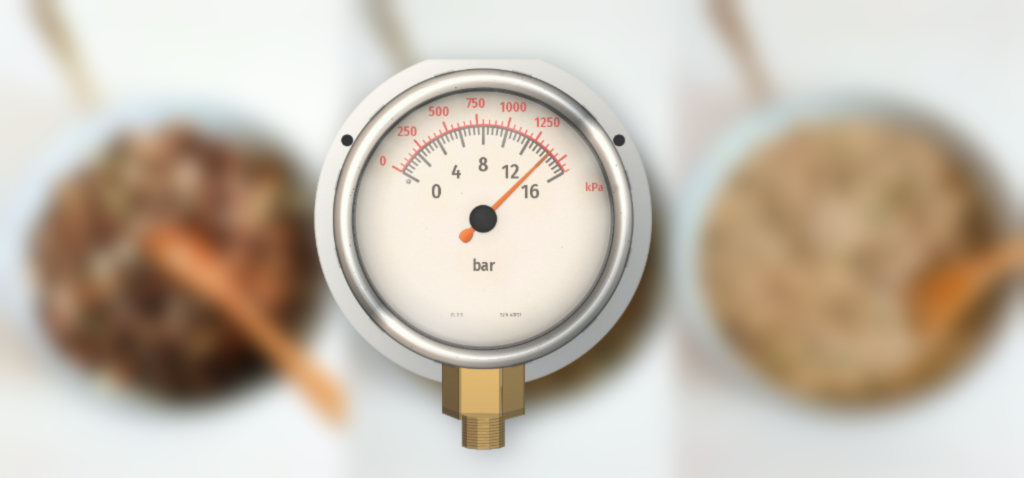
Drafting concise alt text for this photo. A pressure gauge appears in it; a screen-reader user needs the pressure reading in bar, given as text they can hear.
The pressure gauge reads 14 bar
